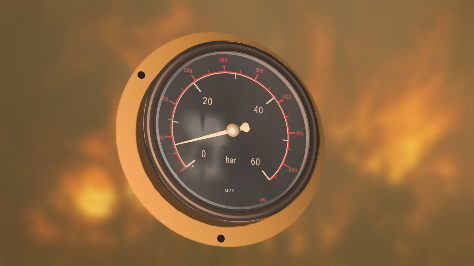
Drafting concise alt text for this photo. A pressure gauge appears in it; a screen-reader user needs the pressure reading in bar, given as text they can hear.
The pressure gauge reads 5 bar
